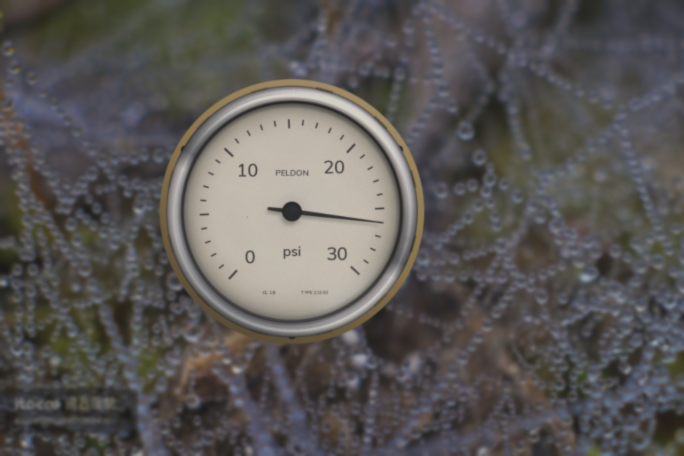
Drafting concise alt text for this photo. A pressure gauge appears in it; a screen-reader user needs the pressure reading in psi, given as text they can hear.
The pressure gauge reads 26 psi
